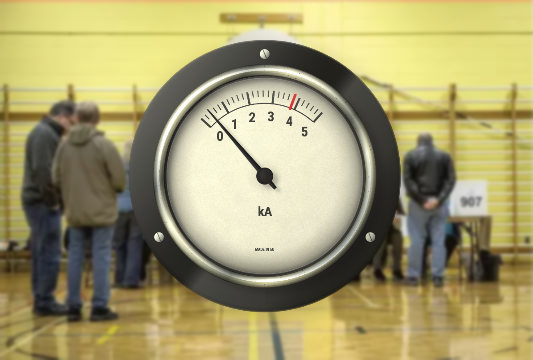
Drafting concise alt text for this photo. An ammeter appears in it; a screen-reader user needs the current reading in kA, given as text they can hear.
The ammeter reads 0.4 kA
